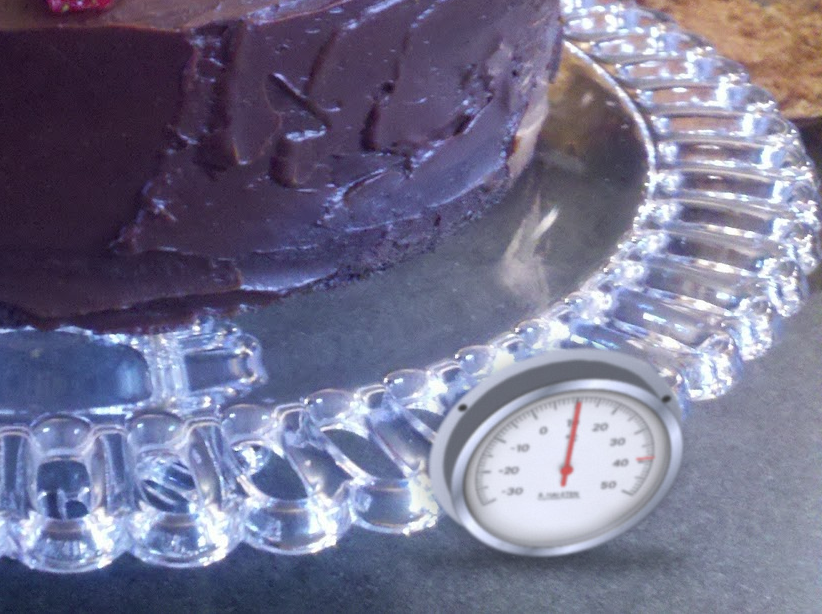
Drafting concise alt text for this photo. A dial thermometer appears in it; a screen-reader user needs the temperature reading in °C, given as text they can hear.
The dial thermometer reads 10 °C
